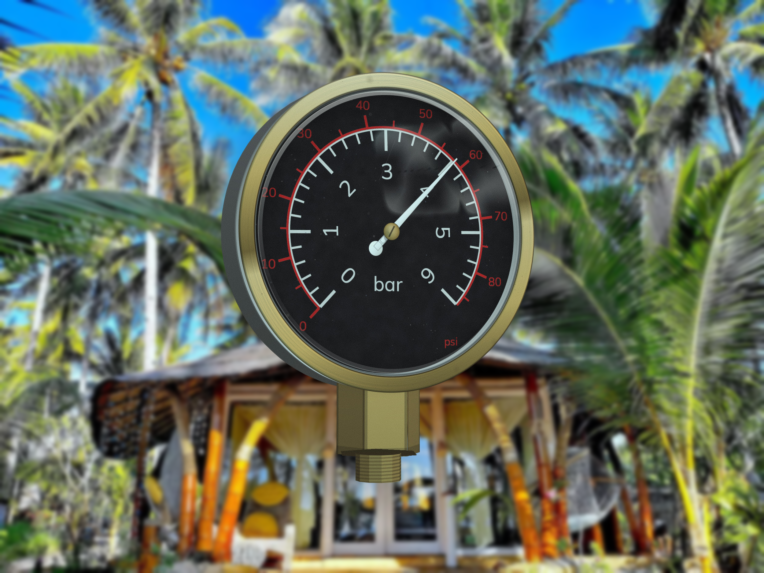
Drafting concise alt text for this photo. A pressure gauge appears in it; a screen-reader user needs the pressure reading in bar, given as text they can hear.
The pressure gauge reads 4 bar
